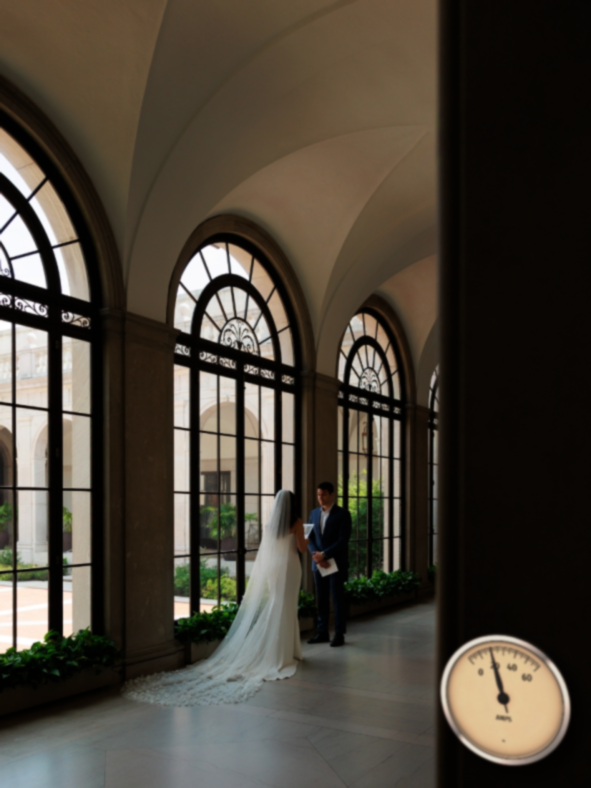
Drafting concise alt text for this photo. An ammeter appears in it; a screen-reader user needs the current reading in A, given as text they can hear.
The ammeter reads 20 A
